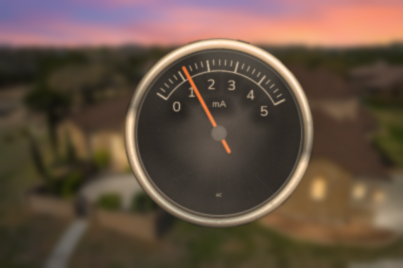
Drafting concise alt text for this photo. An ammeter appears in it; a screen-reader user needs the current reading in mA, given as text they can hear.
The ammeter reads 1.2 mA
